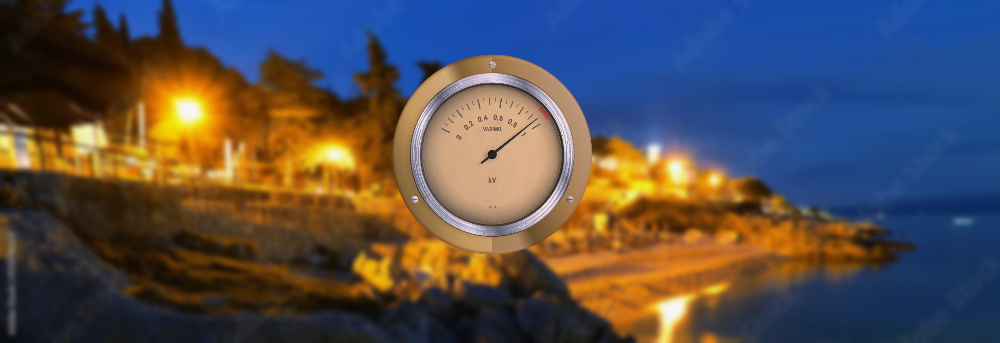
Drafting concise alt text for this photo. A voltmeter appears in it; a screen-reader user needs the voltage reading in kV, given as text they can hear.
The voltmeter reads 0.95 kV
